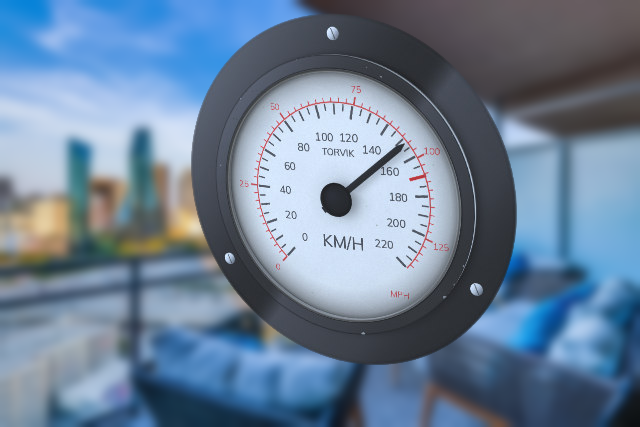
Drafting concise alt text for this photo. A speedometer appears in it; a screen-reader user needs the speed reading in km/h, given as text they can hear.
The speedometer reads 152.5 km/h
